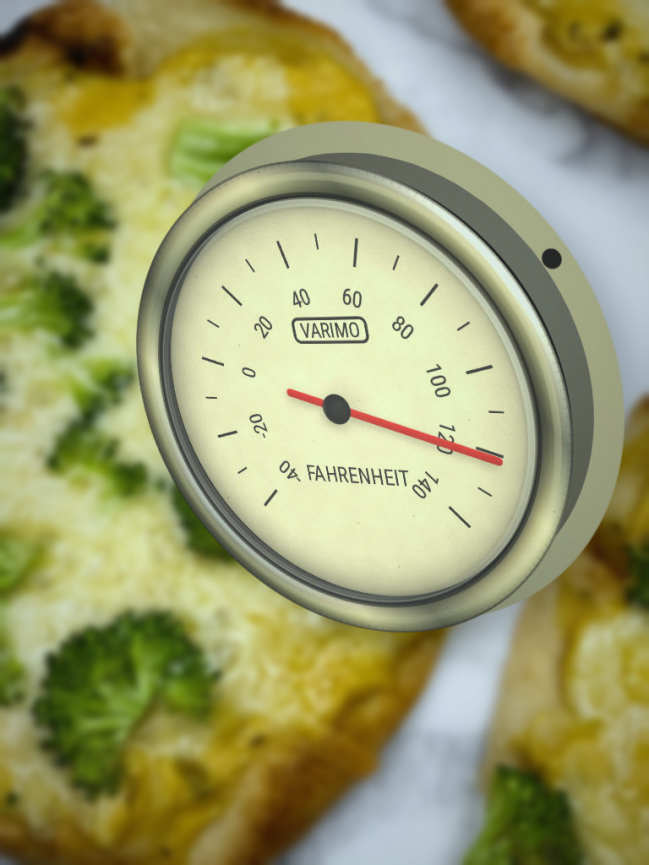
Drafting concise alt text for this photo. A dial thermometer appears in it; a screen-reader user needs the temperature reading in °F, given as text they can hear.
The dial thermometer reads 120 °F
